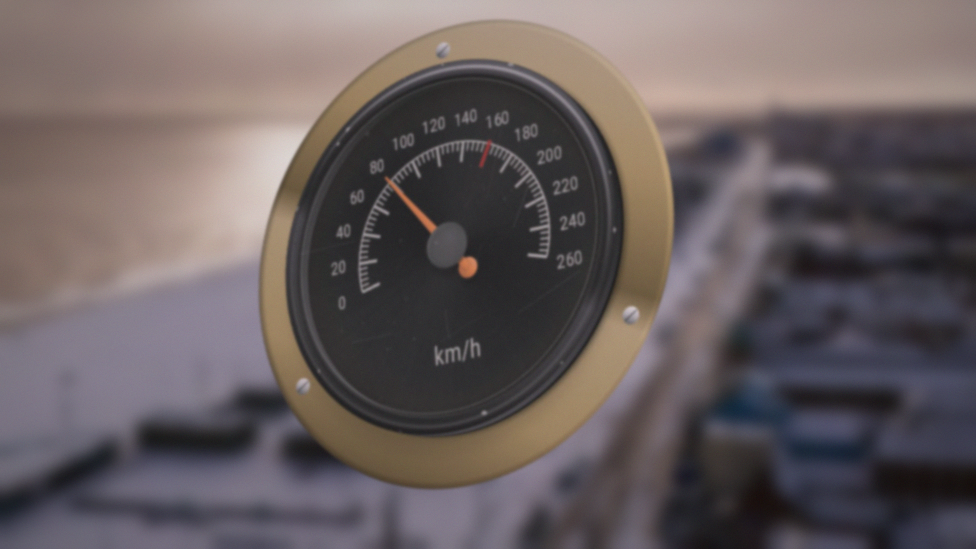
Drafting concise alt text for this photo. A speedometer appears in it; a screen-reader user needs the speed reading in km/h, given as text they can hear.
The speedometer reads 80 km/h
